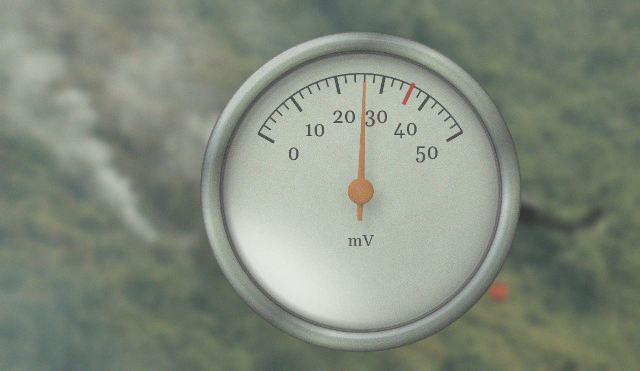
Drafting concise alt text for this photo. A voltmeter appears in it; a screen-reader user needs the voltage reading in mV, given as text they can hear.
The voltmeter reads 26 mV
